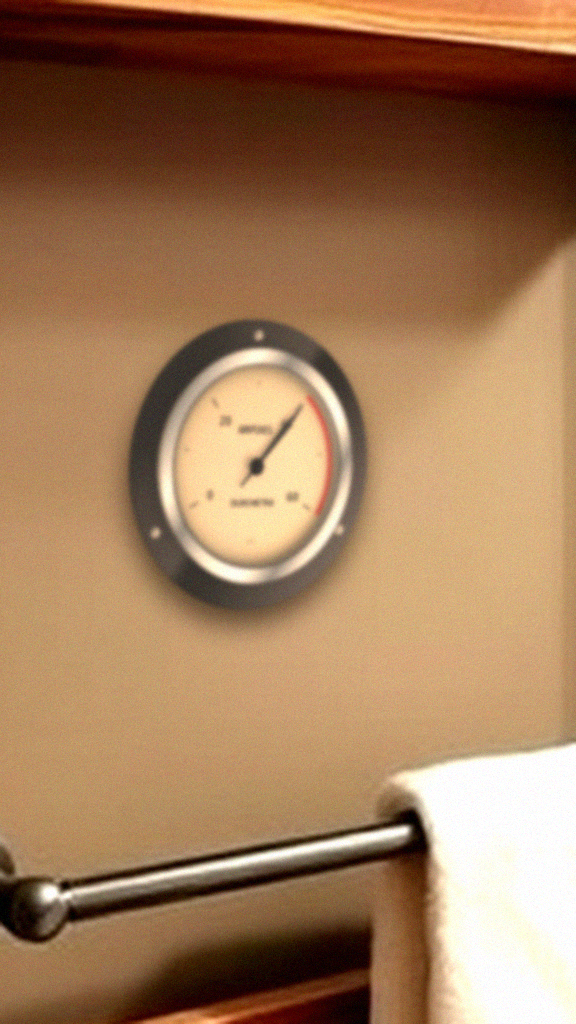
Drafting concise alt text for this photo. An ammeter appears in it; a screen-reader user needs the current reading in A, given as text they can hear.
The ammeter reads 40 A
